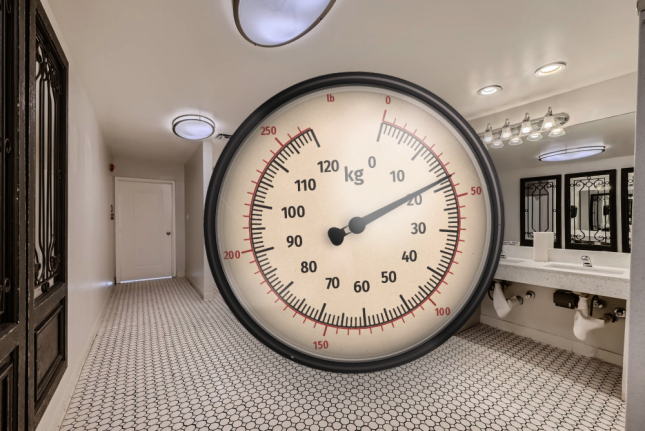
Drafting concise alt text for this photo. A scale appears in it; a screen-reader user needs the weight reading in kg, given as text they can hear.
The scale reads 18 kg
